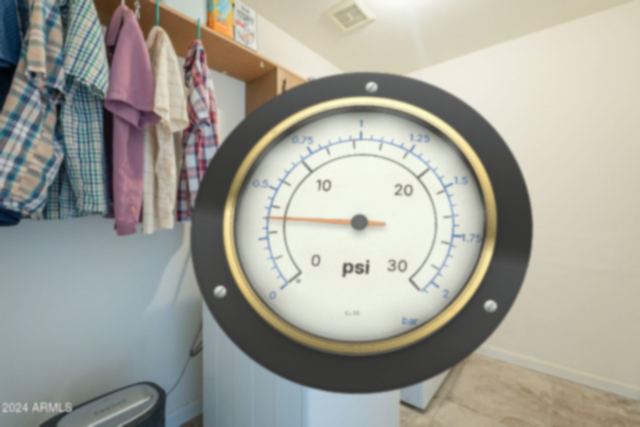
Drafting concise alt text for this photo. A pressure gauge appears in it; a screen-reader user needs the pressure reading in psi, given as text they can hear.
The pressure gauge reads 5 psi
